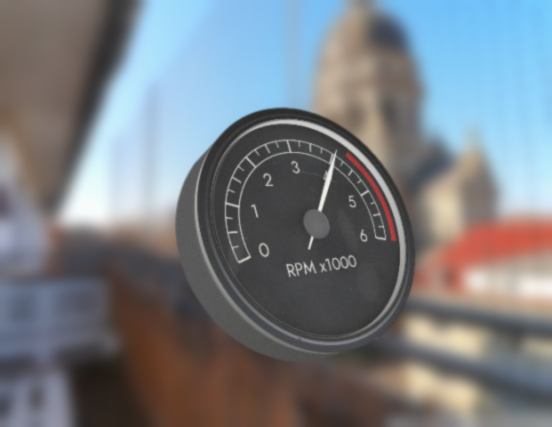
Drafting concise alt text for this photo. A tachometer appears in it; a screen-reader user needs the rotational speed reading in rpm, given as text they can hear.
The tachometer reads 4000 rpm
